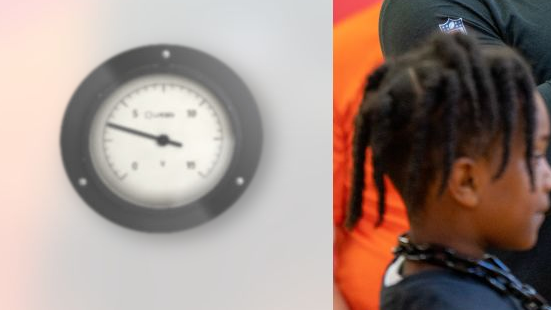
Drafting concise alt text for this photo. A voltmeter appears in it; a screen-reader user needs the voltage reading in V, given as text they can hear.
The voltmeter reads 3.5 V
